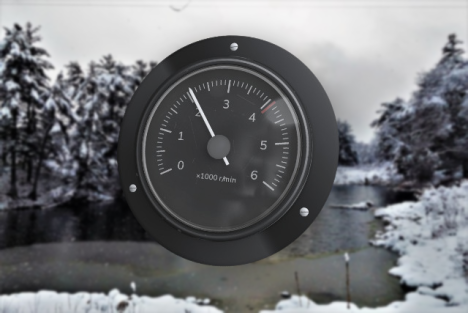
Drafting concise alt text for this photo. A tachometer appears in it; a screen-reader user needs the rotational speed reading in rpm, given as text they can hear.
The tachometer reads 2100 rpm
